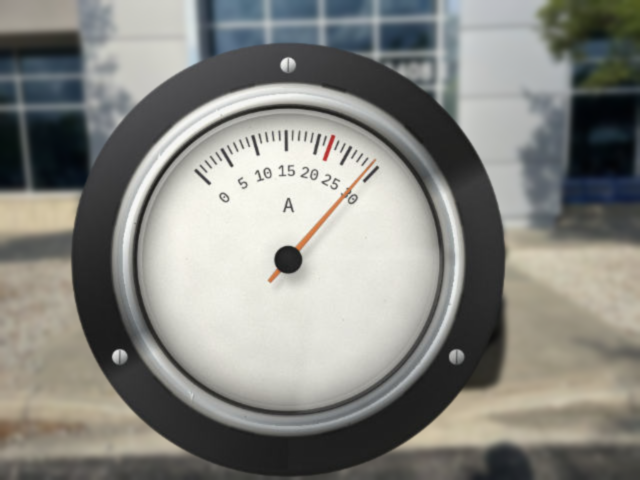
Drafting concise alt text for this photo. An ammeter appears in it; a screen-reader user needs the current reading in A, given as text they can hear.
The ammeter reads 29 A
